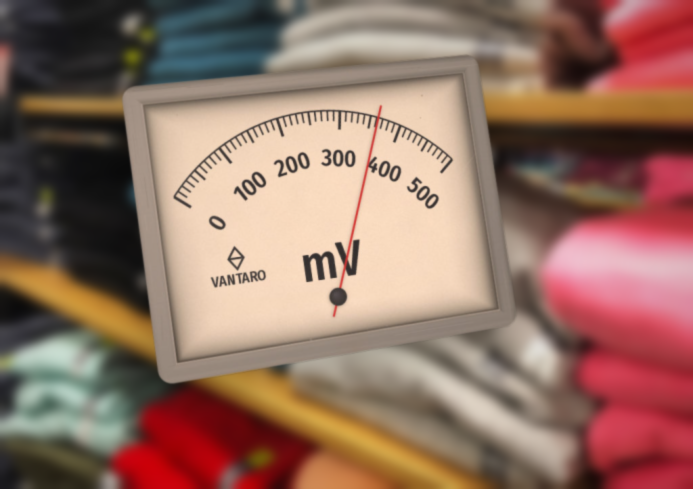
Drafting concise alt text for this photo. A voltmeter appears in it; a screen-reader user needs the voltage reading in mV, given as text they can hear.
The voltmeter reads 360 mV
